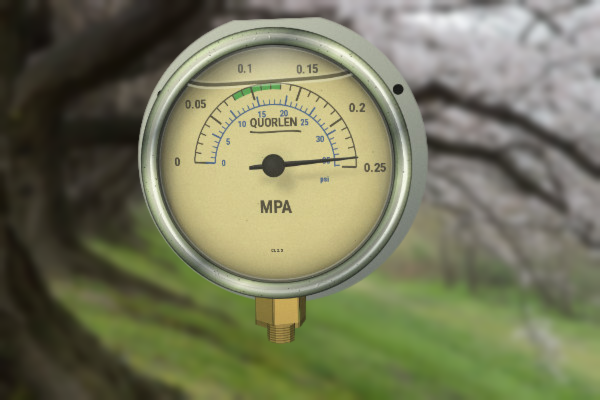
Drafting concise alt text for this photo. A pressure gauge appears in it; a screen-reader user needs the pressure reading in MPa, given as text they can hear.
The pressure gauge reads 0.24 MPa
